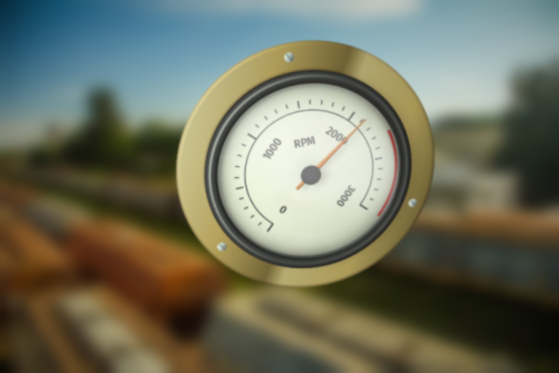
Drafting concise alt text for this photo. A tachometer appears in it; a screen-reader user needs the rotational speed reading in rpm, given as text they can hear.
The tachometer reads 2100 rpm
